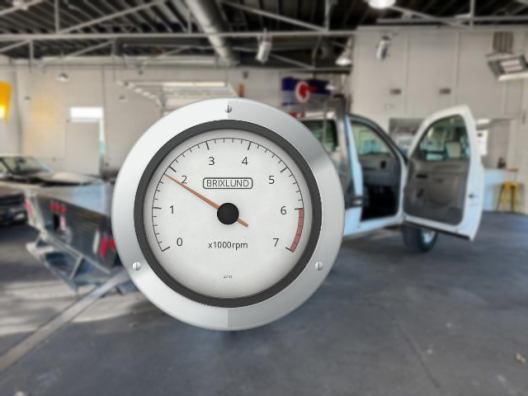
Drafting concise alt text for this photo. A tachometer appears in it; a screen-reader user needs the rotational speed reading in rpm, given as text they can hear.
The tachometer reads 1800 rpm
